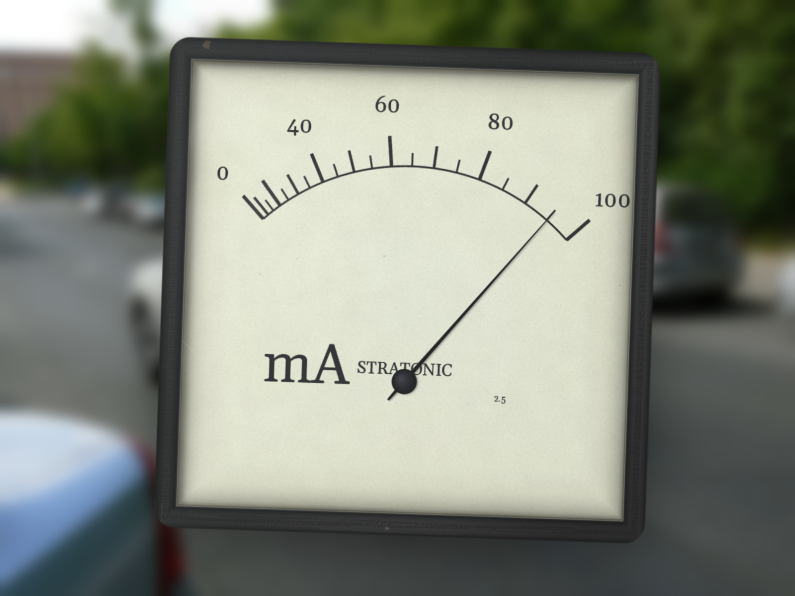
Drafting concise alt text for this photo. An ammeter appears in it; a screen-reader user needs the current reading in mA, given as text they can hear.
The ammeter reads 95 mA
